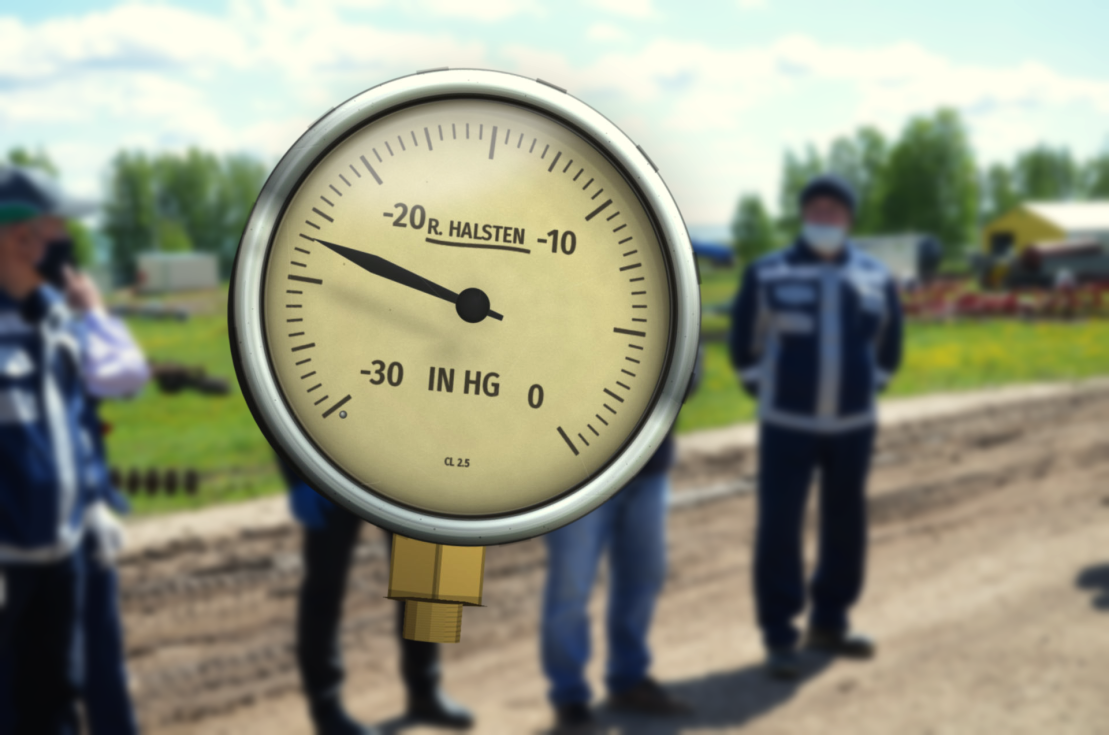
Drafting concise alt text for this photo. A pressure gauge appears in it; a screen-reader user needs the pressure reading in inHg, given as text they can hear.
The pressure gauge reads -23.5 inHg
